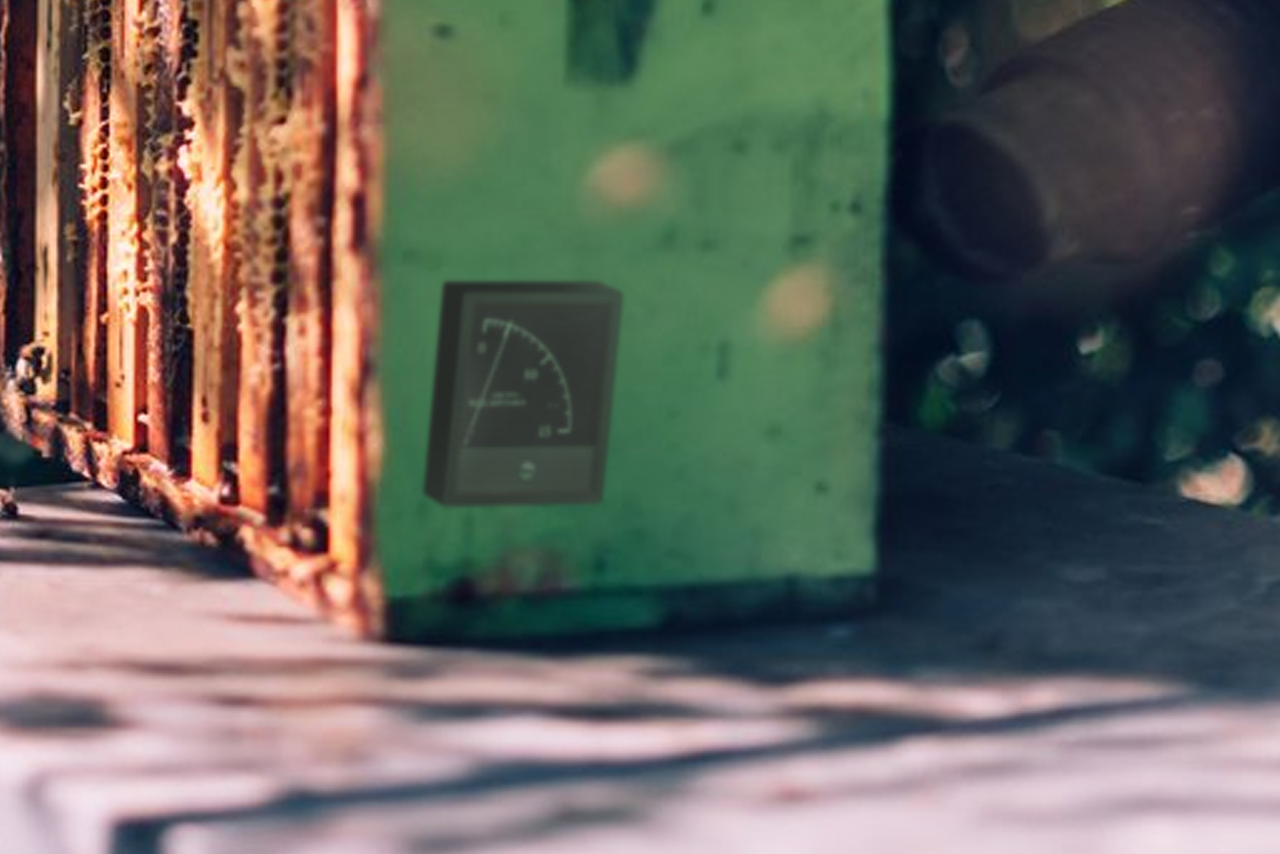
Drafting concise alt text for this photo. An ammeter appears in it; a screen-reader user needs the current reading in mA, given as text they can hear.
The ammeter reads 5 mA
